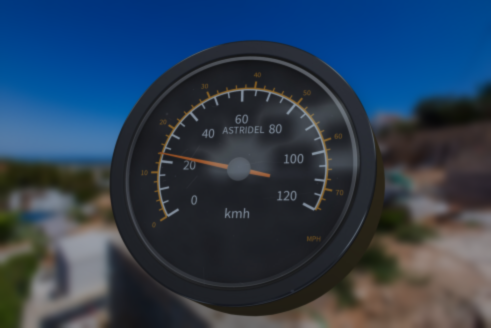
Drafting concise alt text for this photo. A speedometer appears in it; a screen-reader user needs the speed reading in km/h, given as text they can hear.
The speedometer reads 22.5 km/h
